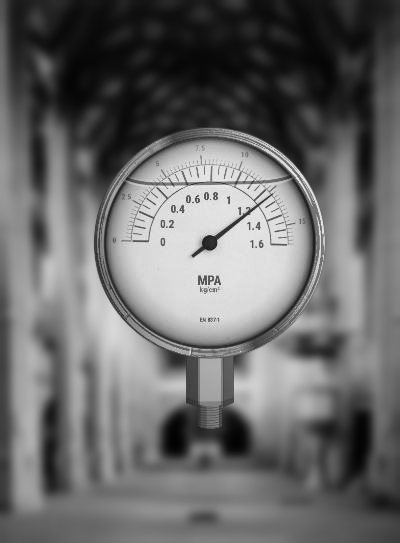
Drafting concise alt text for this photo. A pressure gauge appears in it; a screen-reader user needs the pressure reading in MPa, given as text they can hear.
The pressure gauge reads 1.25 MPa
